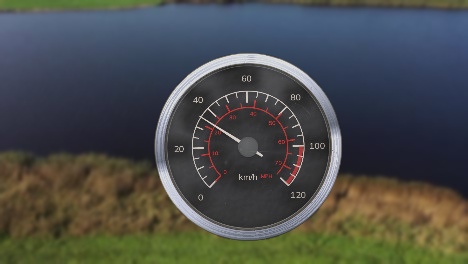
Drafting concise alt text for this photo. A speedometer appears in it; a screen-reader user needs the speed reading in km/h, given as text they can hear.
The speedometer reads 35 km/h
